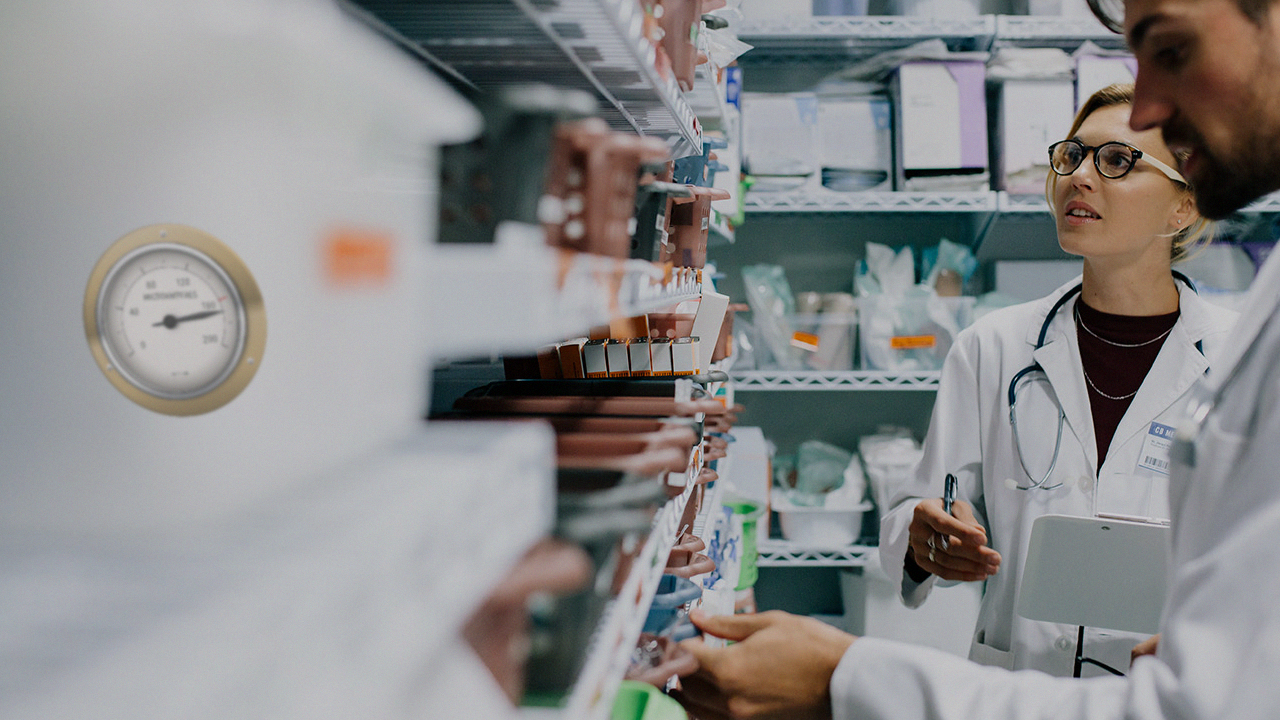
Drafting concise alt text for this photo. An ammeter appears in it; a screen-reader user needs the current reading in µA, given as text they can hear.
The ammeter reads 170 µA
